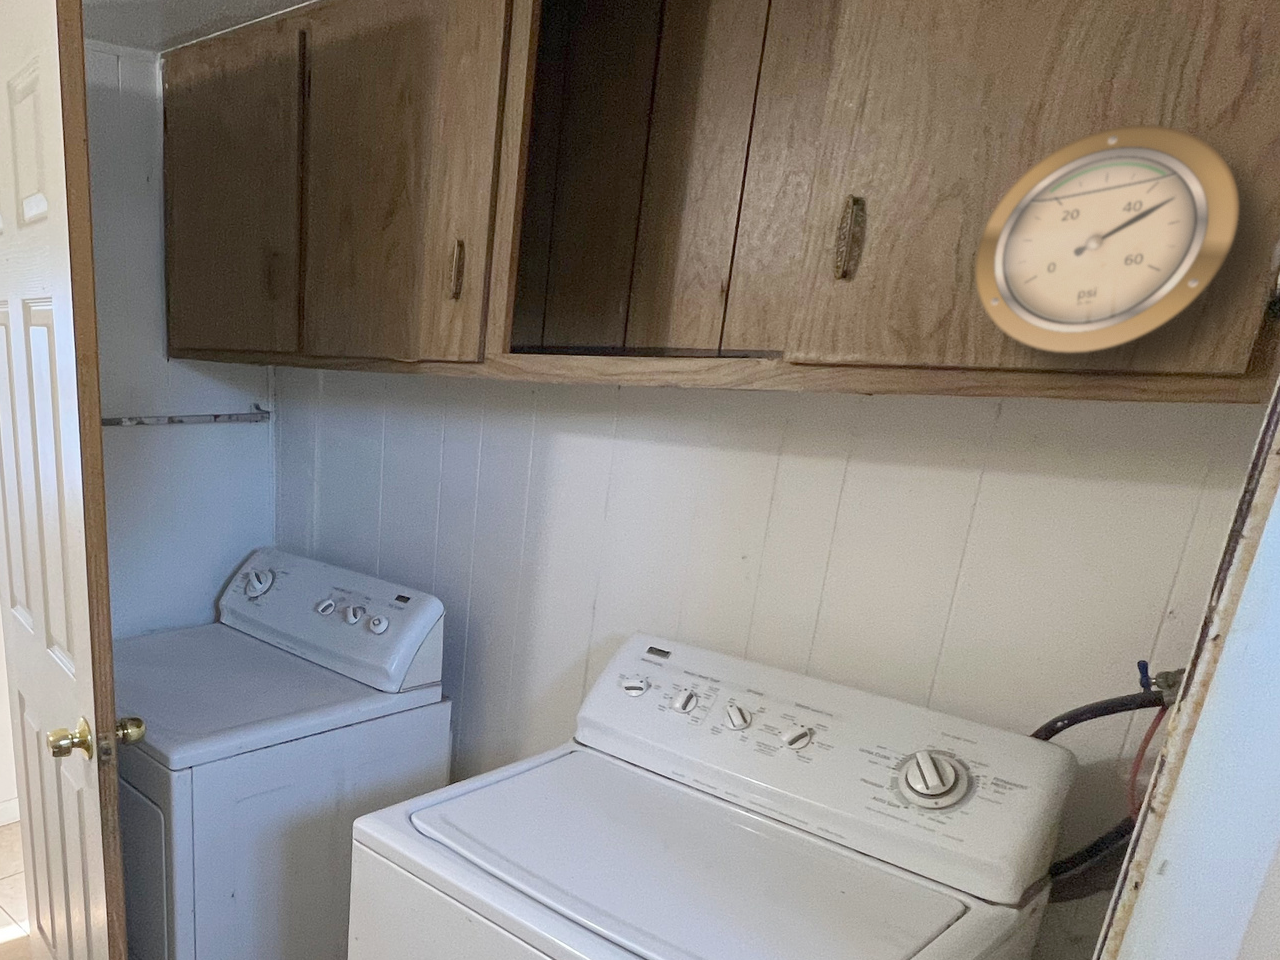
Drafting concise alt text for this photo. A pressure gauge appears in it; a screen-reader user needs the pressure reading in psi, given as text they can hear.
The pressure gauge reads 45 psi
